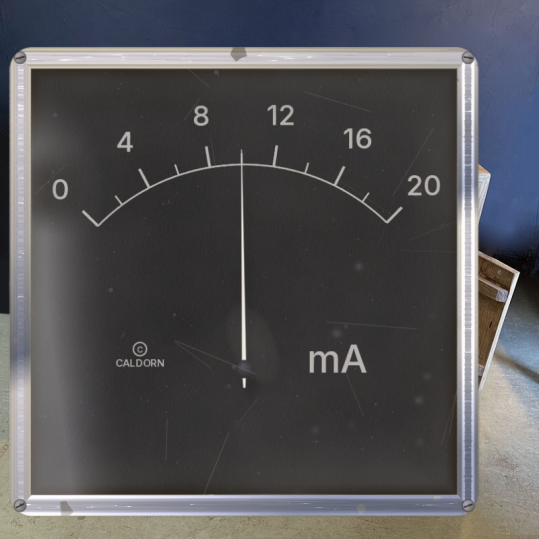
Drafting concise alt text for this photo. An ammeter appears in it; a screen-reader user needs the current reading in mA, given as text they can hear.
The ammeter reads 10 mA
